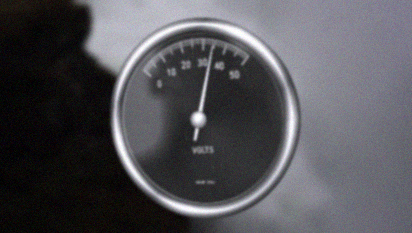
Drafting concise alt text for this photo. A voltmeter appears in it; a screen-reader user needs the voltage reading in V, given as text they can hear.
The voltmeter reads 35 V
